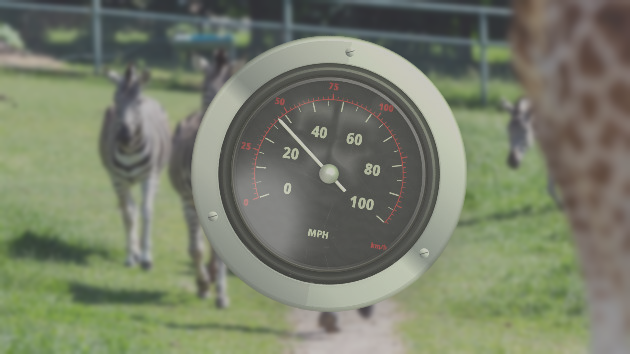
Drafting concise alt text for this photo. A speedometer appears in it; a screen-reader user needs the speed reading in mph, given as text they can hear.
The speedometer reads 27.5 mph
